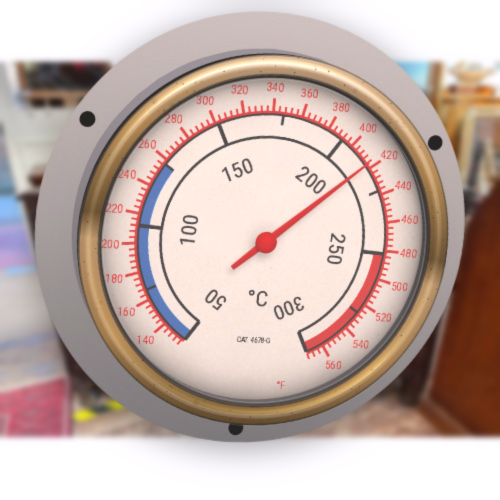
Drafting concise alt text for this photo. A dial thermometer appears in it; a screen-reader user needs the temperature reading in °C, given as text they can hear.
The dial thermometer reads 212.5 °C
